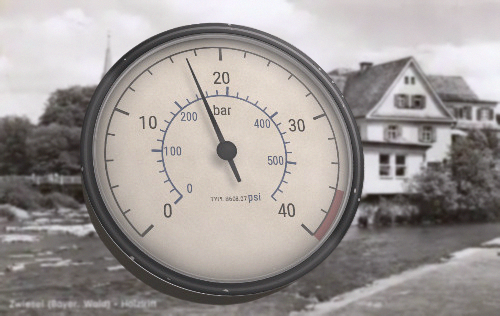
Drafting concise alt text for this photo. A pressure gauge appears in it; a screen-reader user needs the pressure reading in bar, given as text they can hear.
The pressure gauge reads 17 bar
